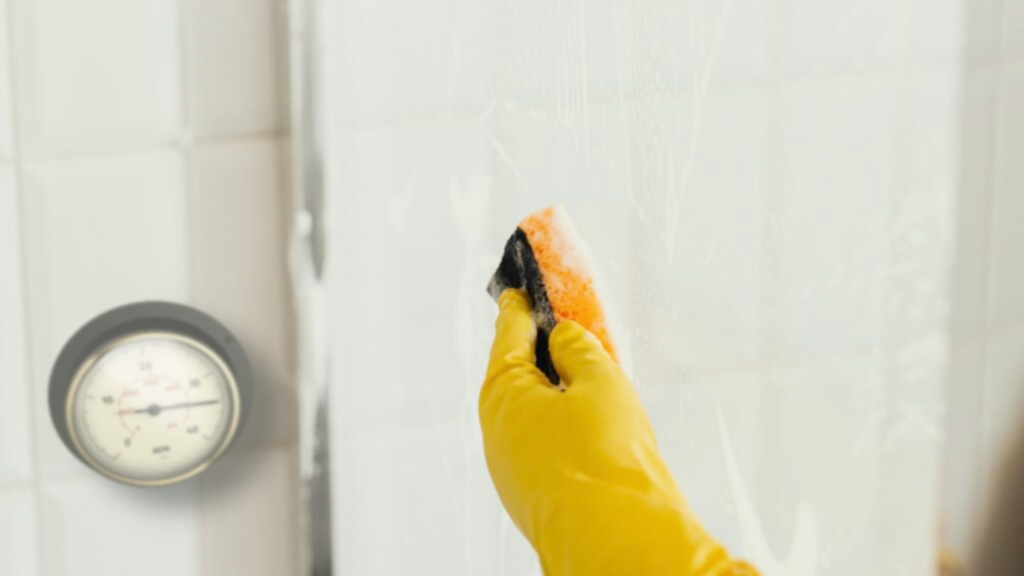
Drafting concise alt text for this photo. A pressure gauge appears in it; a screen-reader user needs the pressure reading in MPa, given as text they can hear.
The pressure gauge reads 34 MPa
